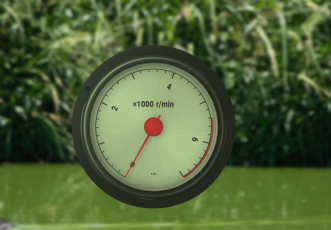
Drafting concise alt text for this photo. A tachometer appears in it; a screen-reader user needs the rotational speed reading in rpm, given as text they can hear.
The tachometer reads 0 rpm
